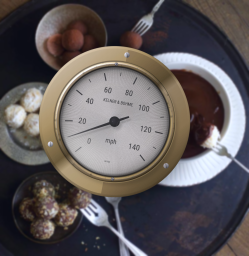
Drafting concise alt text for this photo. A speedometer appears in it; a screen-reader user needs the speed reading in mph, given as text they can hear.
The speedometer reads 10 mph
